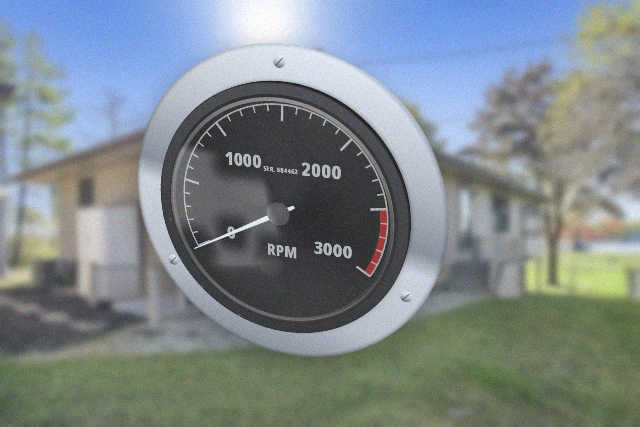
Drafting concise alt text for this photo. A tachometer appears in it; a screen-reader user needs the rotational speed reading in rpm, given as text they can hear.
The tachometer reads 0 rpm
